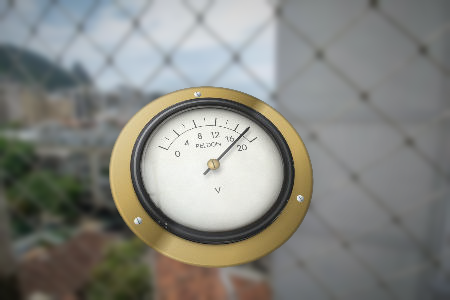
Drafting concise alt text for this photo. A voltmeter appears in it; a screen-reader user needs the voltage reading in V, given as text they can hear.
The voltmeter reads 18 V
